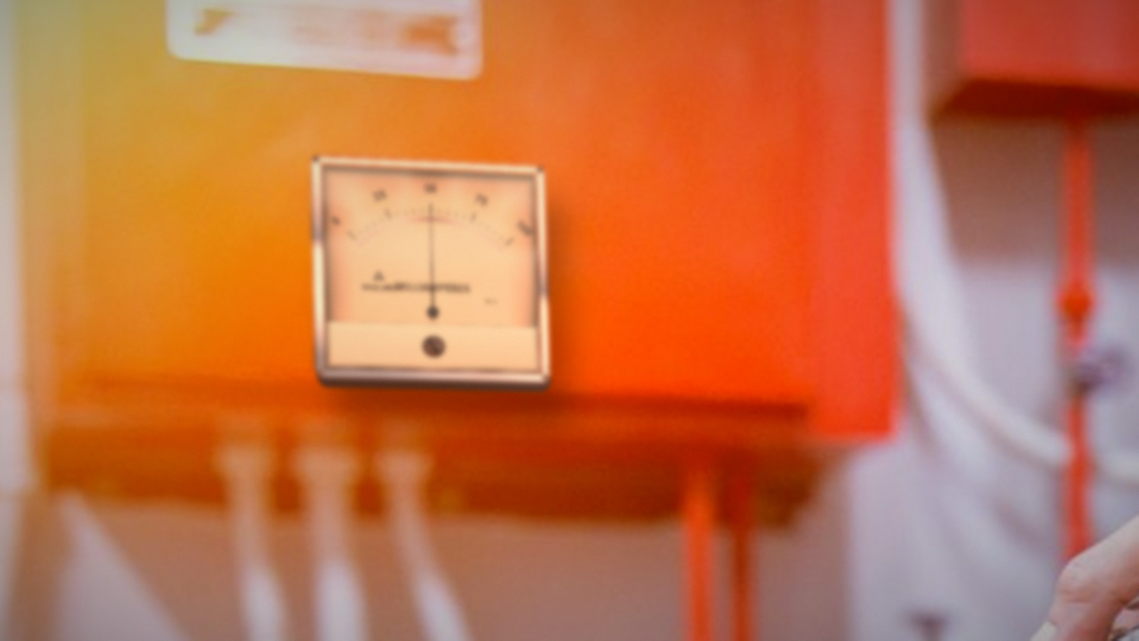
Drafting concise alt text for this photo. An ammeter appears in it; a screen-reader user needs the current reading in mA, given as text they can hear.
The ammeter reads 50 mA
